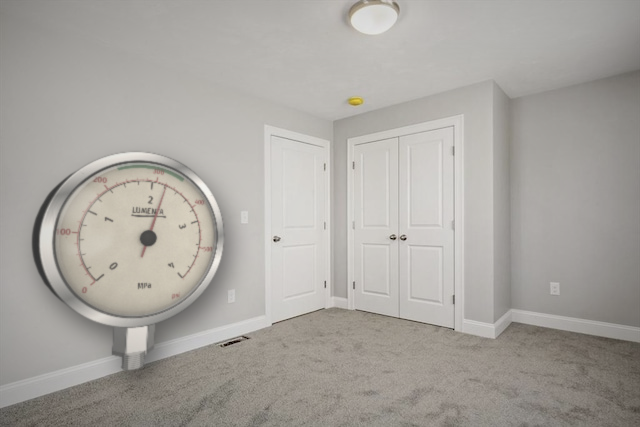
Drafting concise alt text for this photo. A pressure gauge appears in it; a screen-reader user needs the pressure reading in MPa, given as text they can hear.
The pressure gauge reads 2.2 MPa
